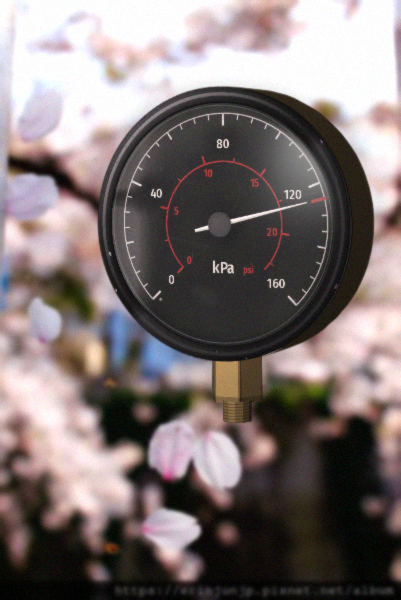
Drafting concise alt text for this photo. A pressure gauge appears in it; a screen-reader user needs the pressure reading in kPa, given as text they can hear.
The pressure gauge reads 125 kPa
